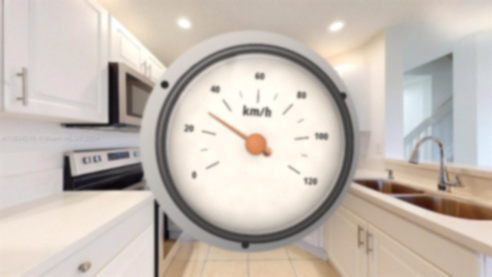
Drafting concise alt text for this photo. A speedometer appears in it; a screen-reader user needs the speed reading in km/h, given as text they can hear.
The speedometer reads 30 km/h
